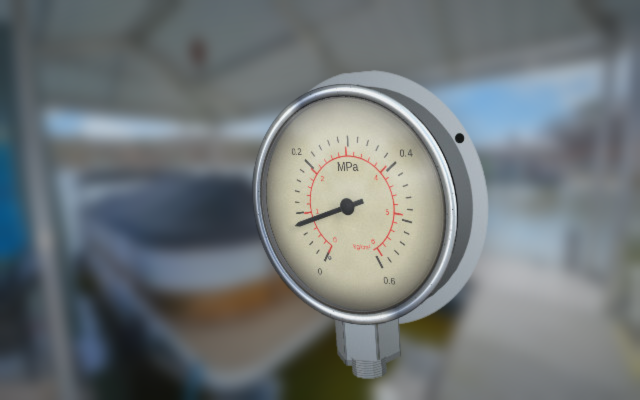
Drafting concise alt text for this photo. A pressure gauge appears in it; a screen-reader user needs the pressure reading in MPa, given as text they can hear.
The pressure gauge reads 0.08 MPa
